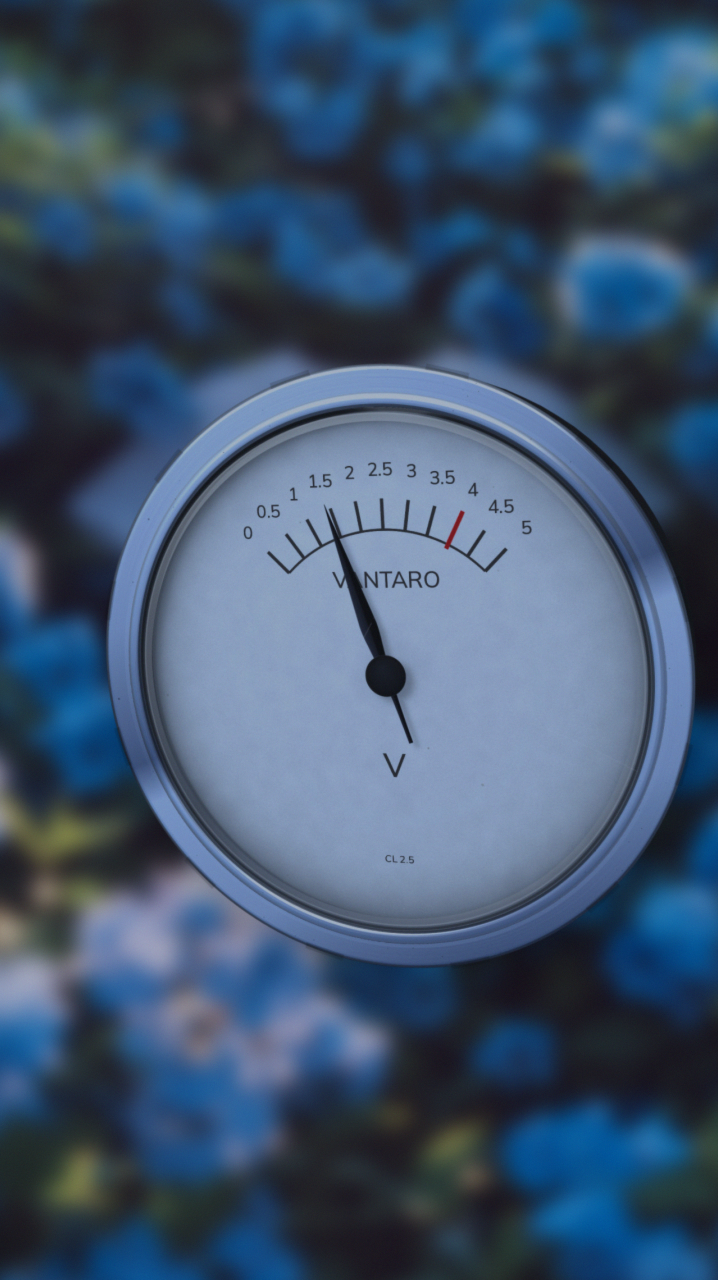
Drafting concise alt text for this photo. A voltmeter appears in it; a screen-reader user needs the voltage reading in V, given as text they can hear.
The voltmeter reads 1.5 V
